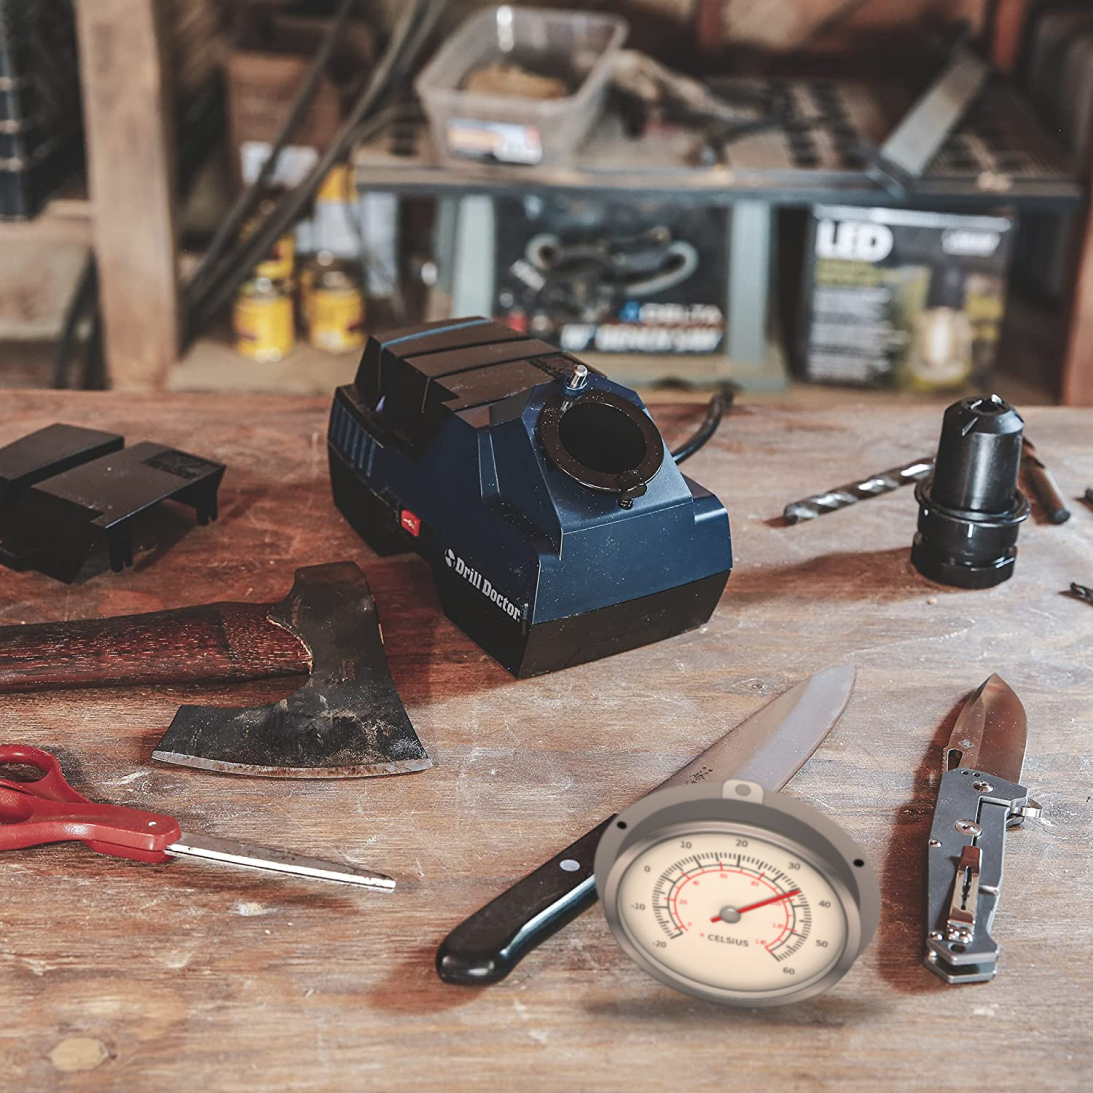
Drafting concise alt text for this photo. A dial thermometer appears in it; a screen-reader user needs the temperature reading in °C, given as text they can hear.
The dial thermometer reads 35 °C
